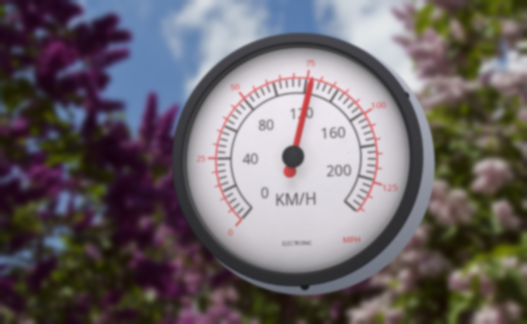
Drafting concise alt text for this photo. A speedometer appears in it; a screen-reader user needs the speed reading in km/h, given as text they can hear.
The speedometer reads 124 km/h
